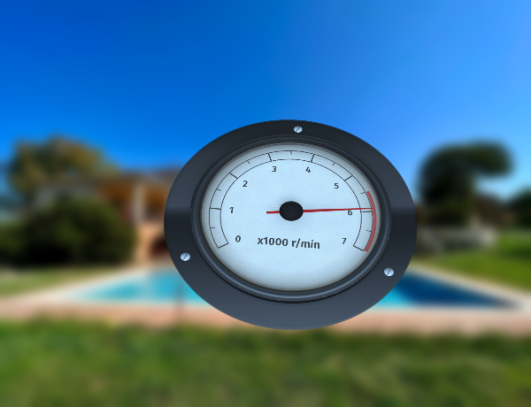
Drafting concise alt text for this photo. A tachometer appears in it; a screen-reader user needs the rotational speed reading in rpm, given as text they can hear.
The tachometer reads 6000 rpm
